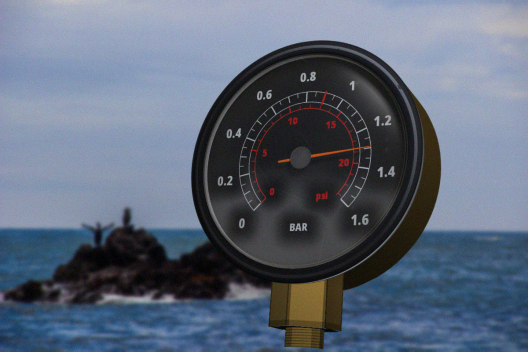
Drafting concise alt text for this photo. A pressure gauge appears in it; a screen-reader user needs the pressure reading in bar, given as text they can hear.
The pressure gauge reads 1.3 bar
